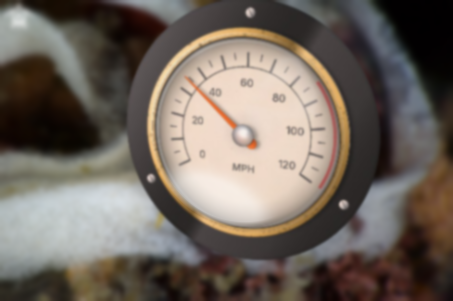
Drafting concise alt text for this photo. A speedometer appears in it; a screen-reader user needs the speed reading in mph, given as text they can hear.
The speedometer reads 35 mph
